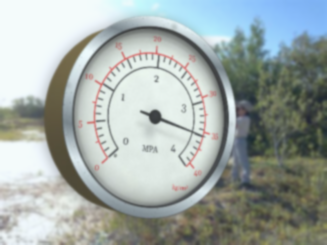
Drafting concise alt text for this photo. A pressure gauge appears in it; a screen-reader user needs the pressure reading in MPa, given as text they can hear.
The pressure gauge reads 3.5 MPa
